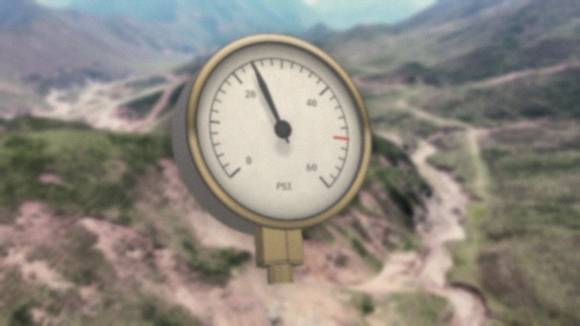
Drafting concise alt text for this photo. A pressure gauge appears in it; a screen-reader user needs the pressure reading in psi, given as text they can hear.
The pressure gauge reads 24 psi
